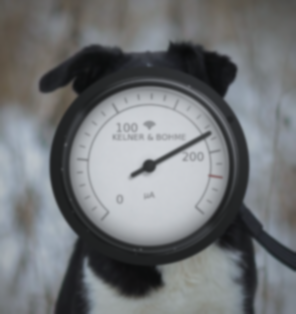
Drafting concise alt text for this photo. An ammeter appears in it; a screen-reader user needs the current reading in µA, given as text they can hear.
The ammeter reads 185 µA
